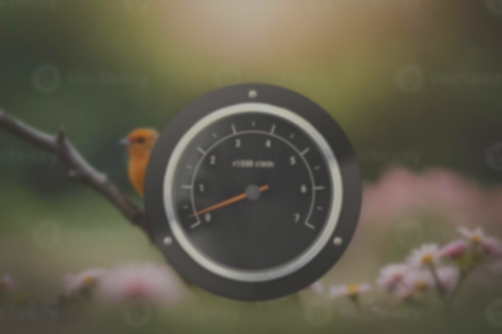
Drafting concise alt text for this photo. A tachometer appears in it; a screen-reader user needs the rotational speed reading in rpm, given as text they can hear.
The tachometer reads 250 rpm
